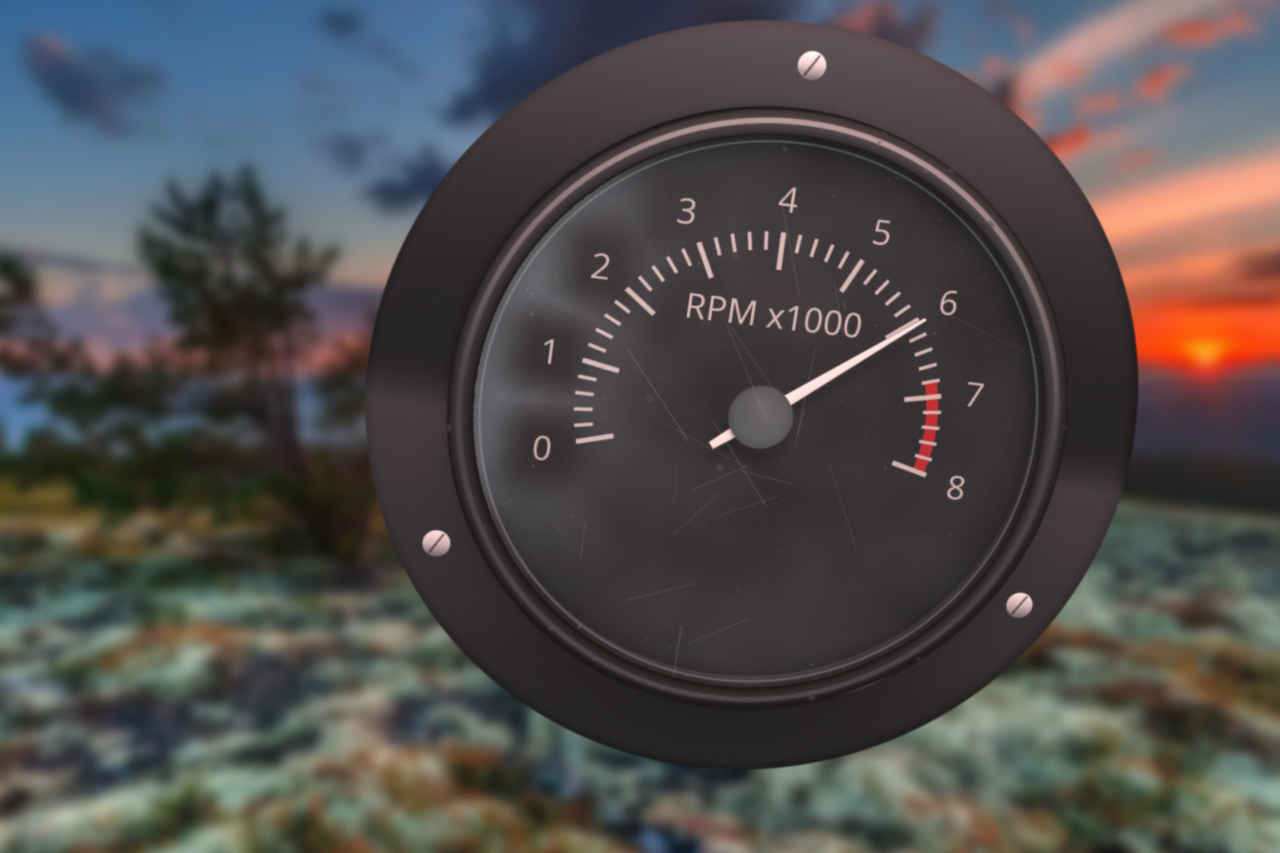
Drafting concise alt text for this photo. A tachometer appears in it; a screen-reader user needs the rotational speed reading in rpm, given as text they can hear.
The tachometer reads 6000 rpm
